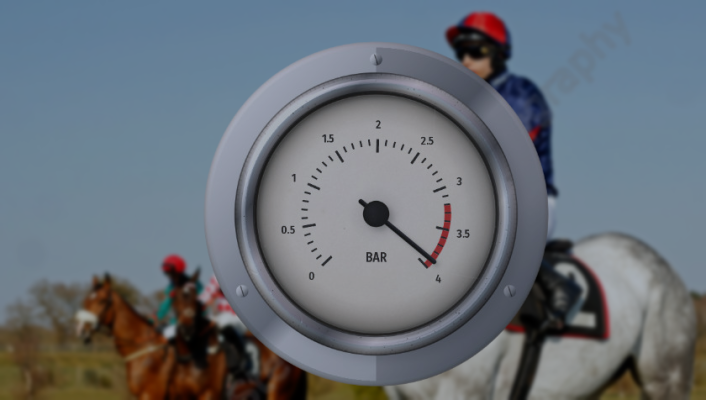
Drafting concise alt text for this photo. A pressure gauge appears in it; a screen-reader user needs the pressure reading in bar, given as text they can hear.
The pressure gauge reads 3.9 bar
